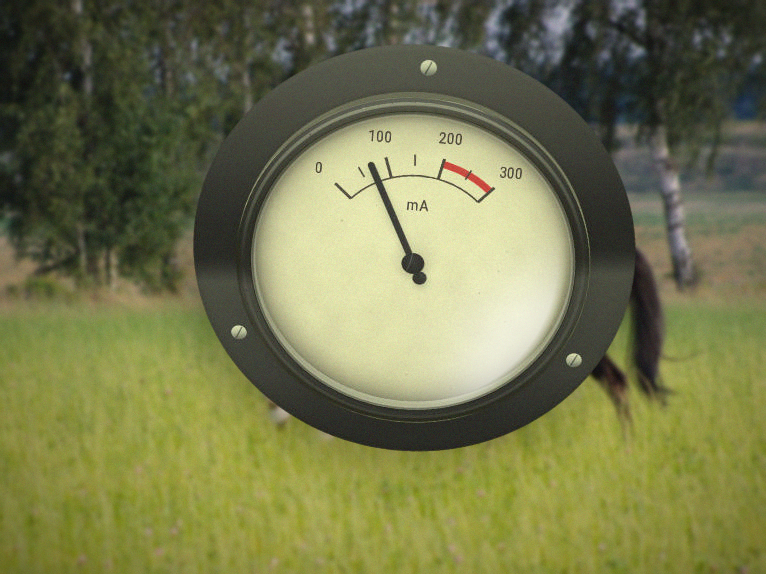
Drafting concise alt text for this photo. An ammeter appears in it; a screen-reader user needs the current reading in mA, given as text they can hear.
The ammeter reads 75 mA
